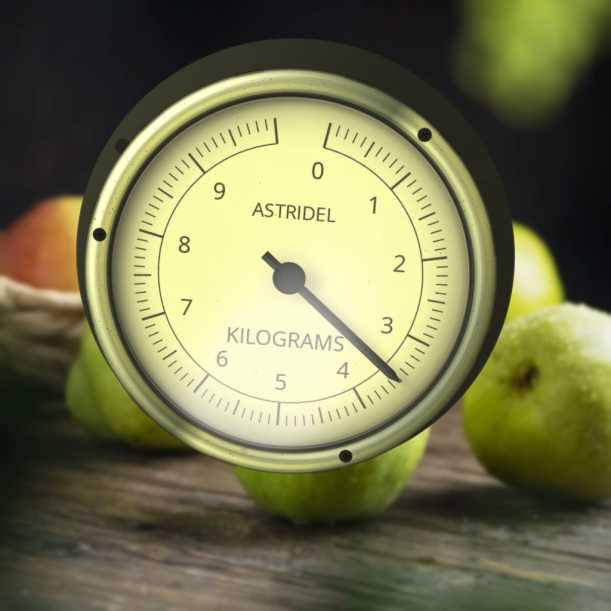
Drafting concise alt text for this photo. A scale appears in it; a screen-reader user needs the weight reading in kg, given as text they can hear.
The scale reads 3.5 kg
